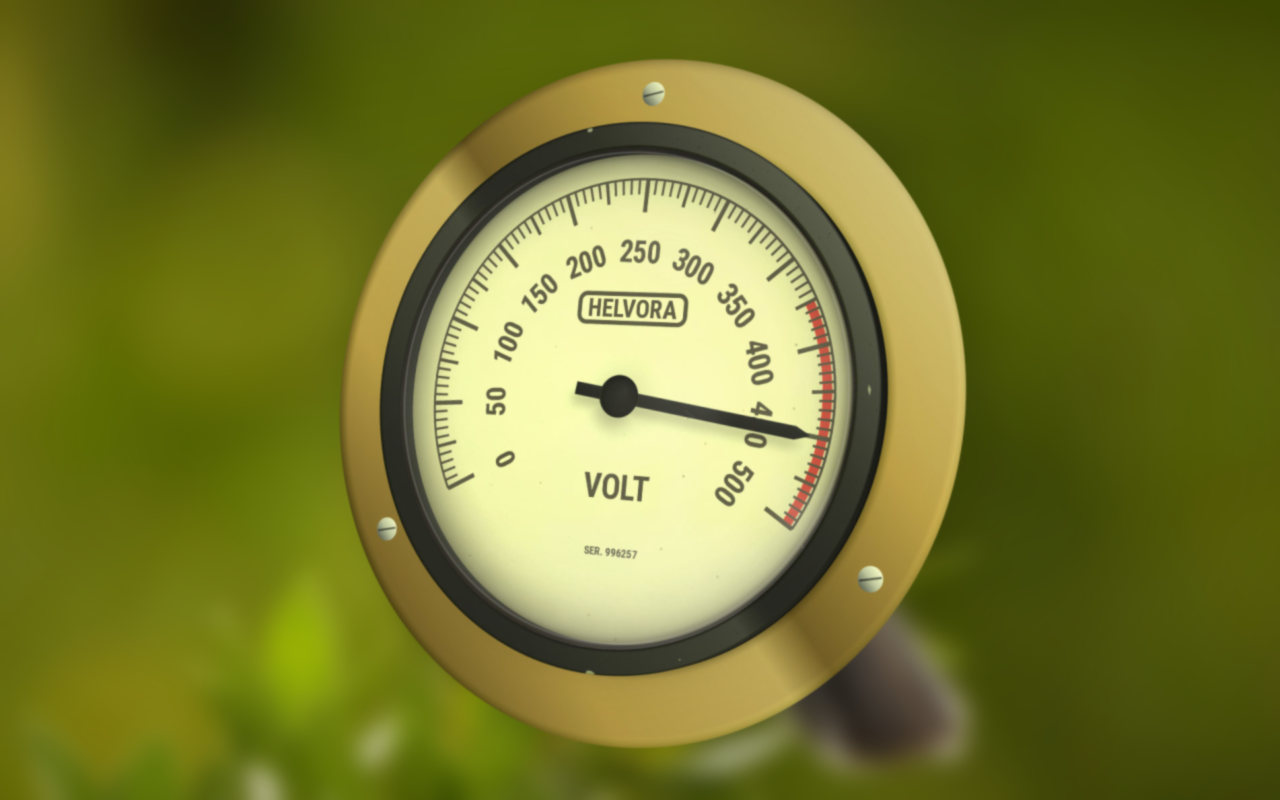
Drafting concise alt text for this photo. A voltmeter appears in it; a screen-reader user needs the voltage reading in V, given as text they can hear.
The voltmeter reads 450 V
